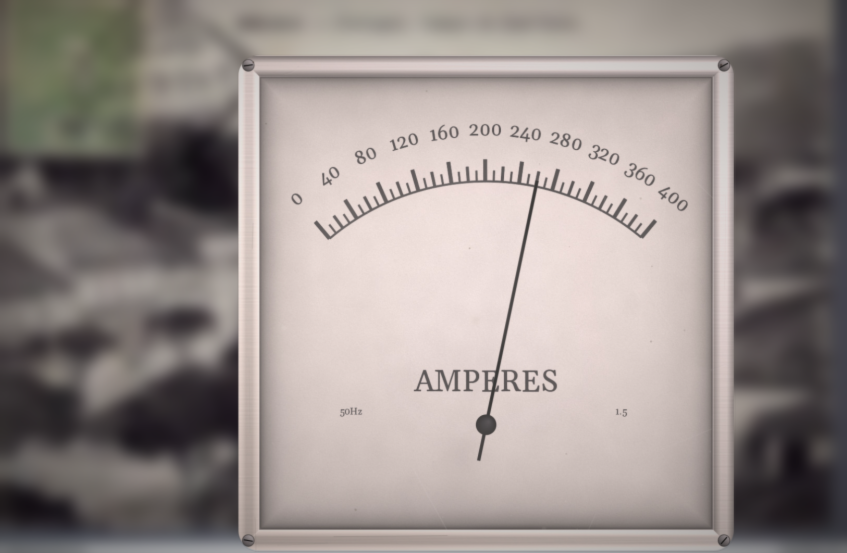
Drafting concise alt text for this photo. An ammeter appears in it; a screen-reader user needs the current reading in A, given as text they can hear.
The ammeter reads 260 A
